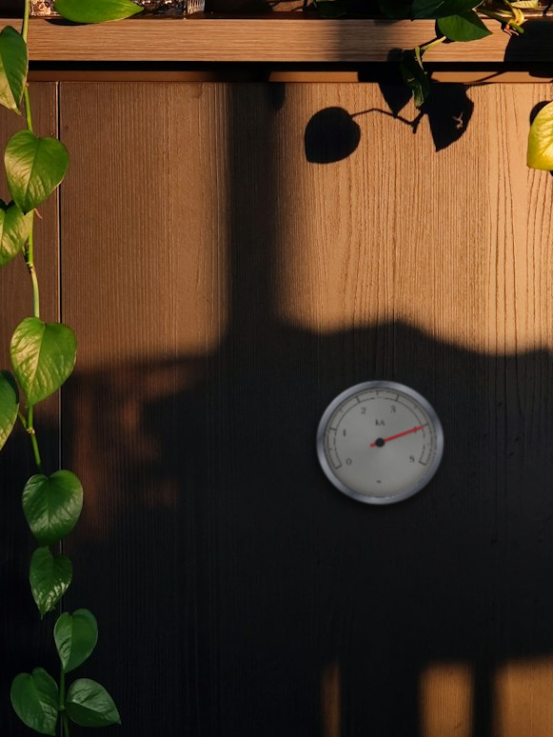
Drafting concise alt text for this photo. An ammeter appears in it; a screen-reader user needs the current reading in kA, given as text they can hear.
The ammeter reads 4 kA
